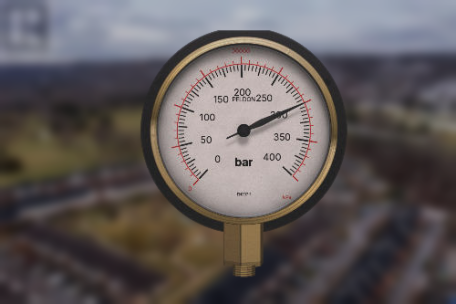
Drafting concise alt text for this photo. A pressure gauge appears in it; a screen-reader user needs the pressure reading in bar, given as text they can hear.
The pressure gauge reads 300 bar
